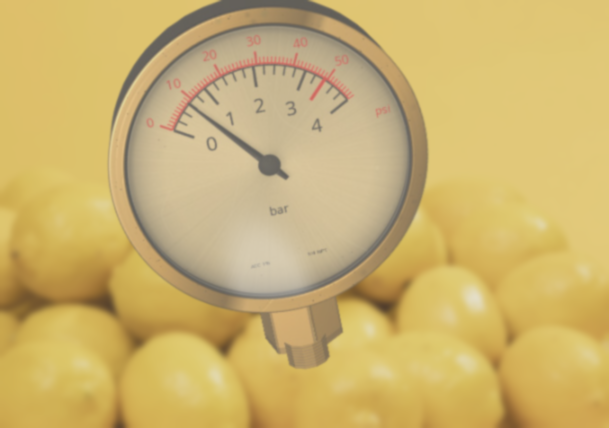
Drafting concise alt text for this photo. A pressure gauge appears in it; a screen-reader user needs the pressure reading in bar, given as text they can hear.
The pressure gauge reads 0.6 bar
